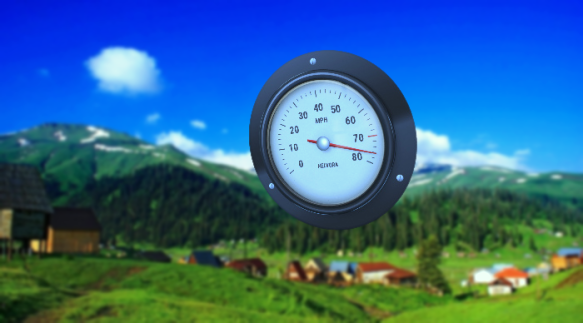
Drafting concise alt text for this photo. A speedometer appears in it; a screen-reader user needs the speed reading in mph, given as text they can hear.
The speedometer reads 76 mph
